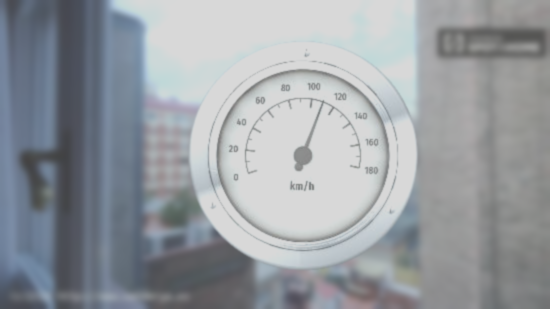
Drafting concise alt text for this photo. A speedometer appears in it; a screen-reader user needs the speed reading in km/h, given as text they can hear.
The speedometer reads 110 km/h
